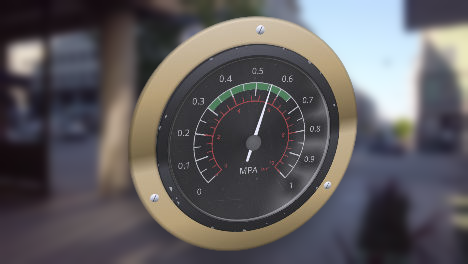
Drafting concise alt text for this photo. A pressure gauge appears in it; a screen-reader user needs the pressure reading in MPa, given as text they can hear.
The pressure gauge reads 0.55 MPa
